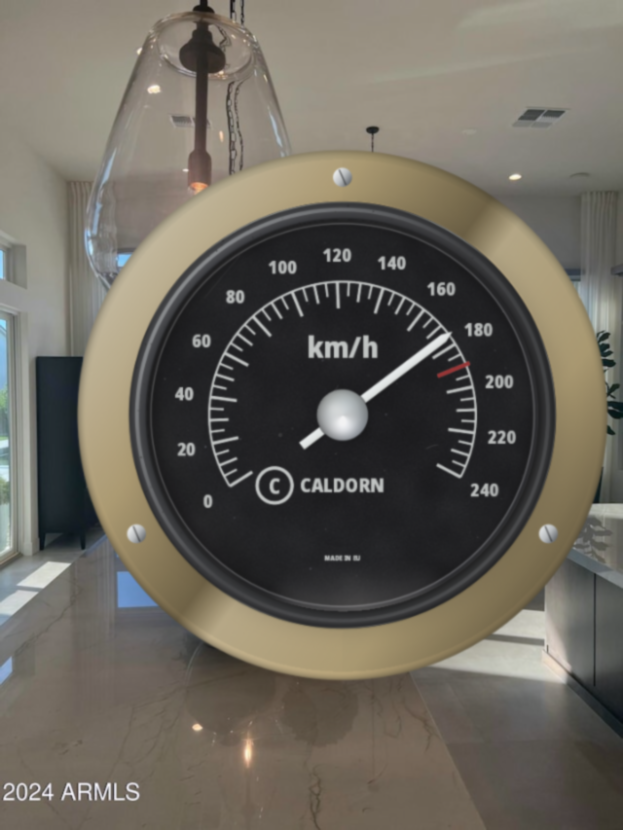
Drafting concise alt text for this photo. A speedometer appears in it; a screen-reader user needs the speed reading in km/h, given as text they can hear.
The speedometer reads 175 km/h
